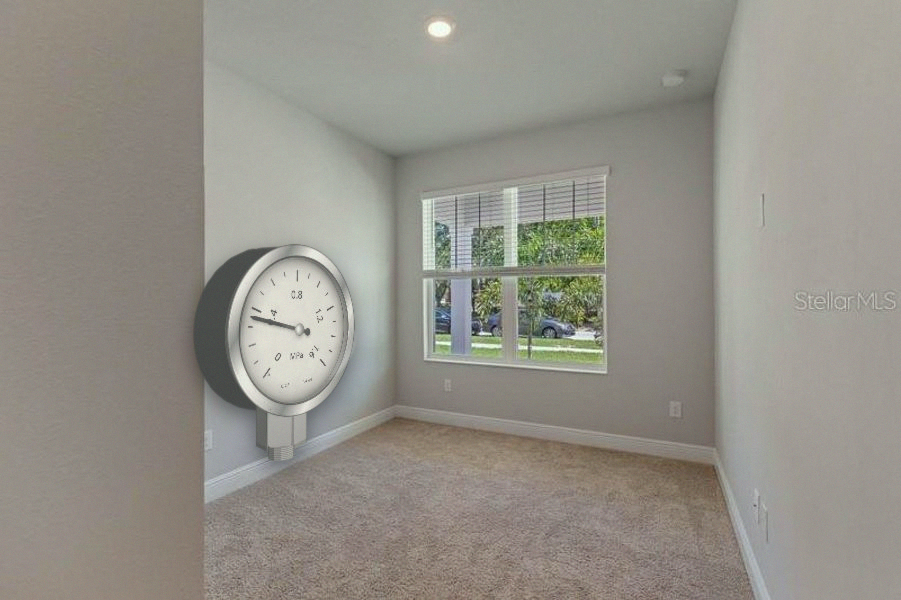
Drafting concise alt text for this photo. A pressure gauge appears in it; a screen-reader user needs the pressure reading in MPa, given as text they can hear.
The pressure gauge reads 0.35 MPa
